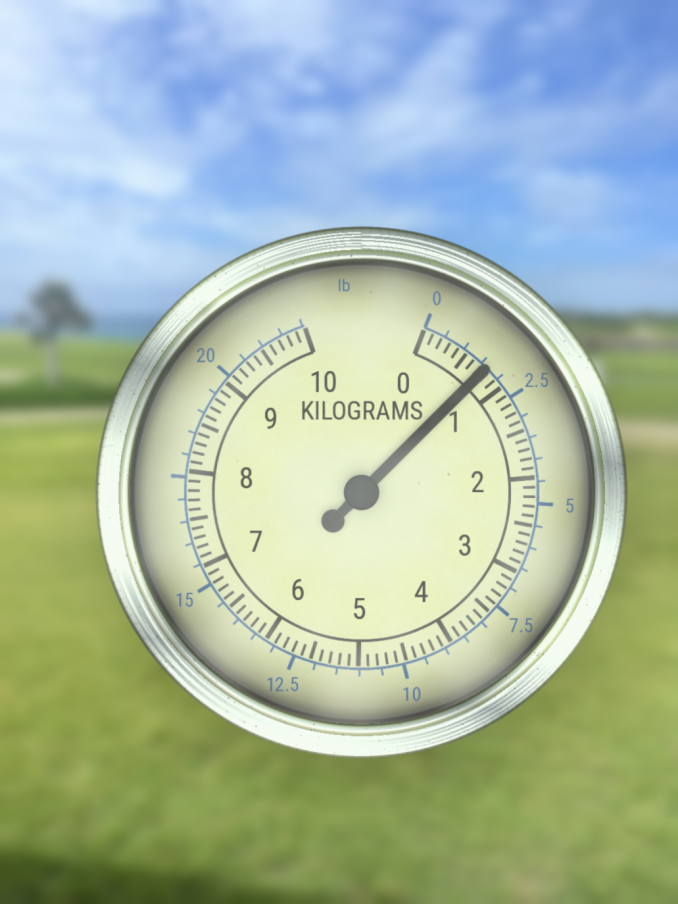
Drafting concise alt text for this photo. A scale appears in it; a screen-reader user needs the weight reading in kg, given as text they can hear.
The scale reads 0.75 kg
